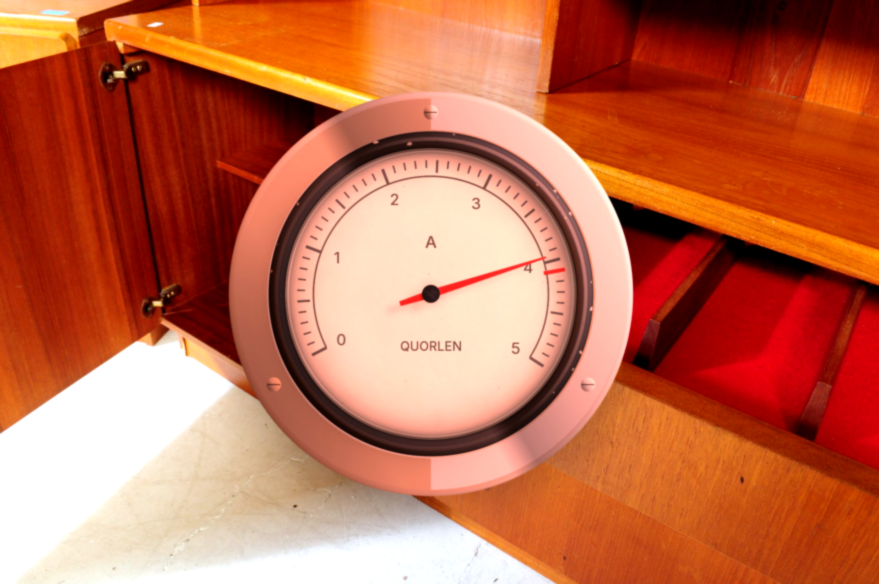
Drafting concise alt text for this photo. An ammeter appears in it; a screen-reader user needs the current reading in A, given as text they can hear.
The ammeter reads 3.95 A
